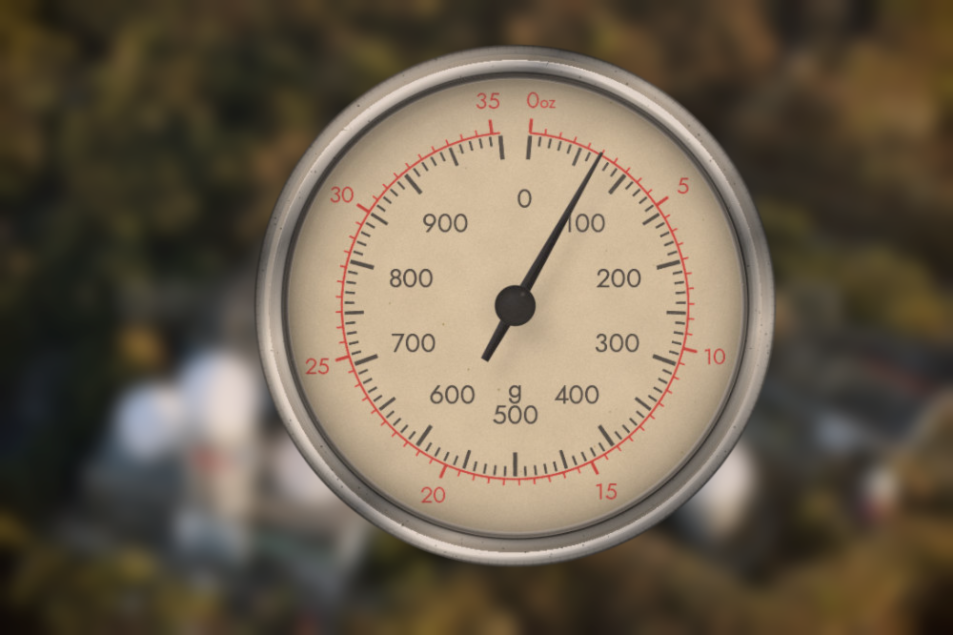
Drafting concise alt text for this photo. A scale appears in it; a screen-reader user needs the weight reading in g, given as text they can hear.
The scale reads 70 g
